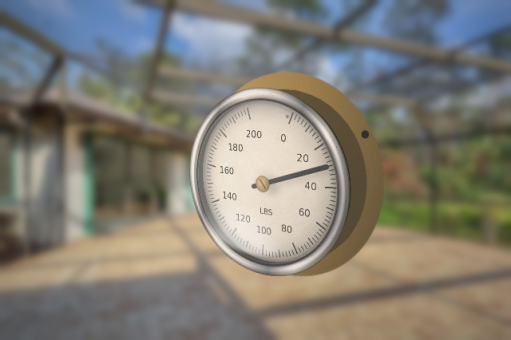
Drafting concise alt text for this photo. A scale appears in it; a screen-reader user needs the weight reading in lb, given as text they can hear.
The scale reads 30 lb
